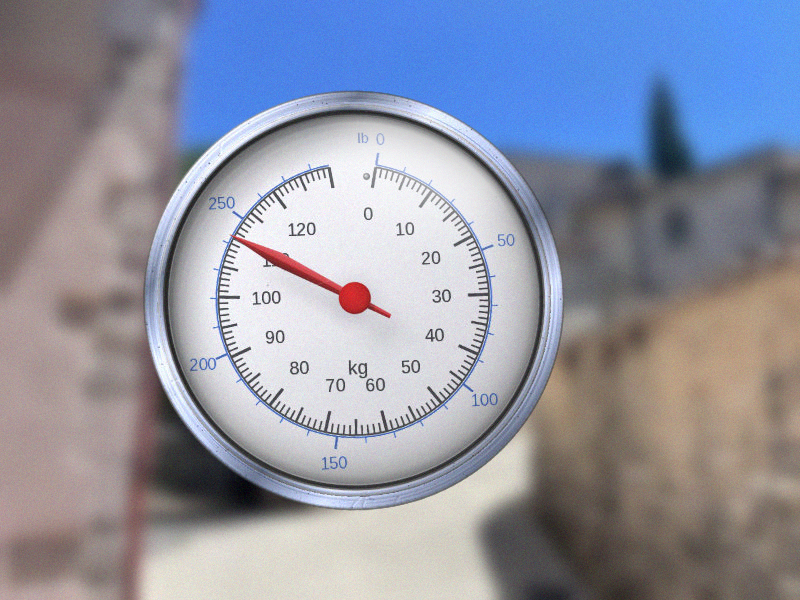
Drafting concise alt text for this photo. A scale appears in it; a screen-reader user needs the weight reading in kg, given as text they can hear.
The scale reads 110 kg
